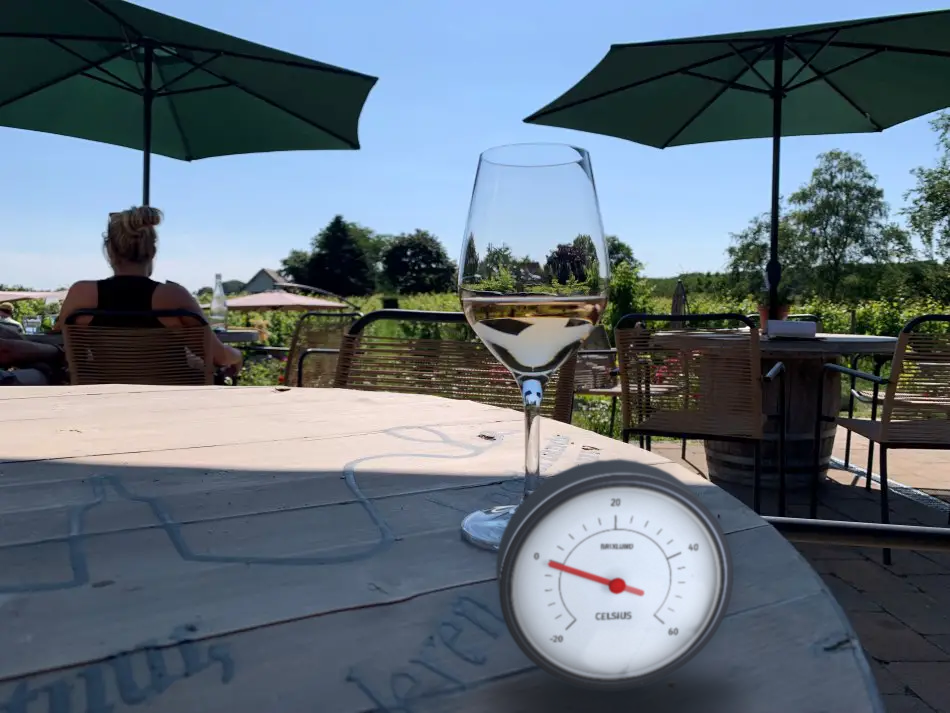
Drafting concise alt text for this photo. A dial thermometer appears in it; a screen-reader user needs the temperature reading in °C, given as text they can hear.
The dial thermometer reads 0 °C
